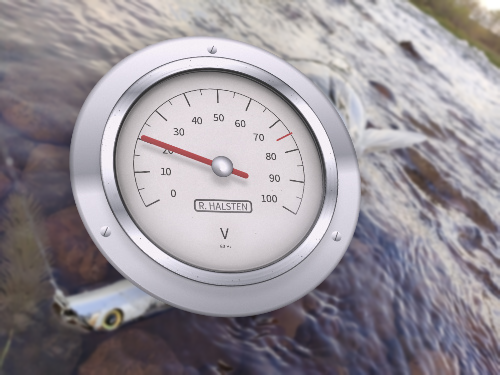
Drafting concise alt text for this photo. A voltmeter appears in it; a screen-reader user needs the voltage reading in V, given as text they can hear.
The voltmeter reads 20 V
